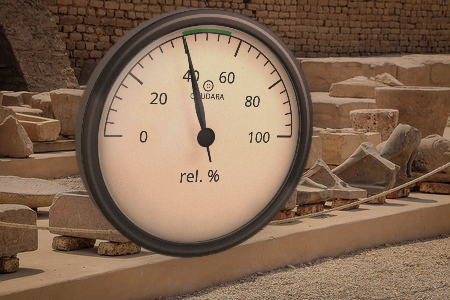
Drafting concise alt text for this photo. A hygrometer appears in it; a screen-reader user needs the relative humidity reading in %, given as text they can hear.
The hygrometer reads 40 %
